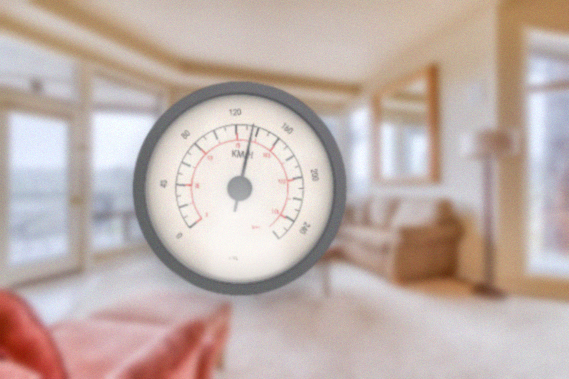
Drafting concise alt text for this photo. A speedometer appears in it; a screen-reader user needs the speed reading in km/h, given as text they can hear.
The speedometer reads 135 km/h
